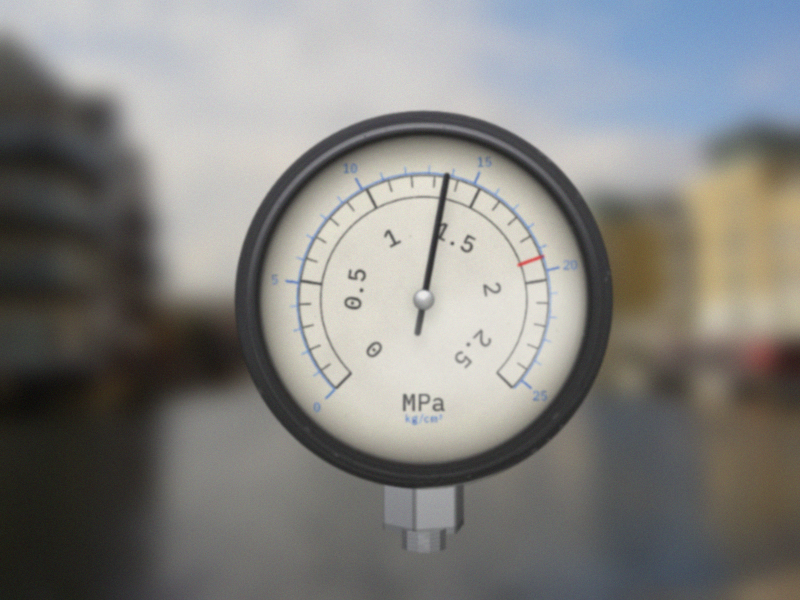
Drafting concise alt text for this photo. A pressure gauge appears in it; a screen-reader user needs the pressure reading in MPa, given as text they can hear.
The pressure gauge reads 1.35 MPa
